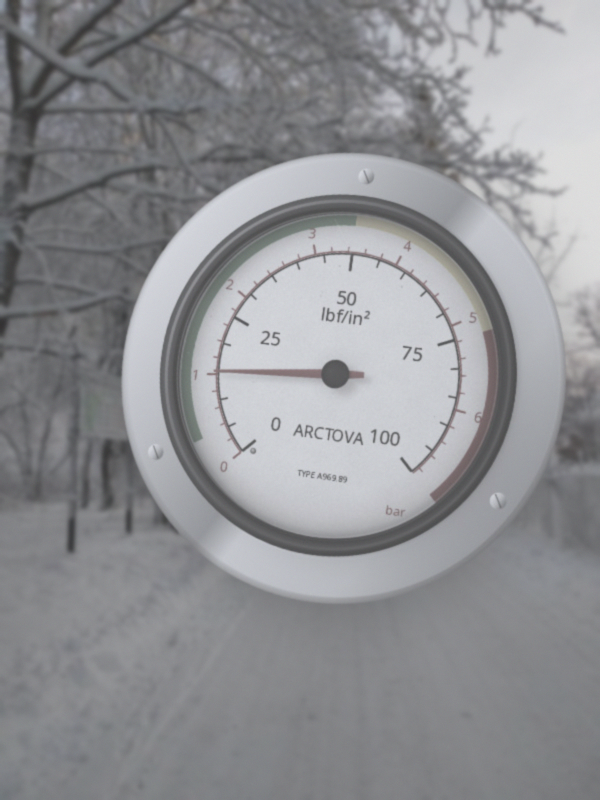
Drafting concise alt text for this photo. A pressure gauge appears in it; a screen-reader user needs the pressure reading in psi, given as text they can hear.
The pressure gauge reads 15 psi
